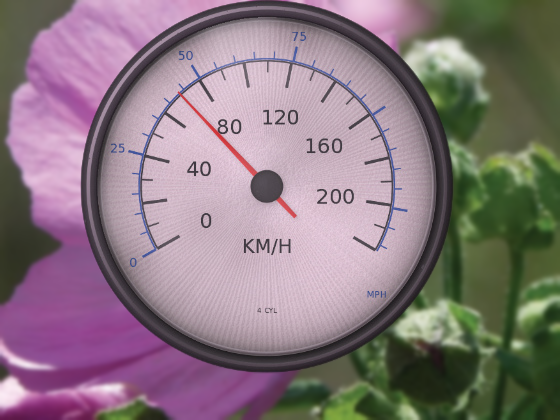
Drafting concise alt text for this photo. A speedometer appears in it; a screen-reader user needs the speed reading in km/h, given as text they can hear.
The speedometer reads 70 km/h
